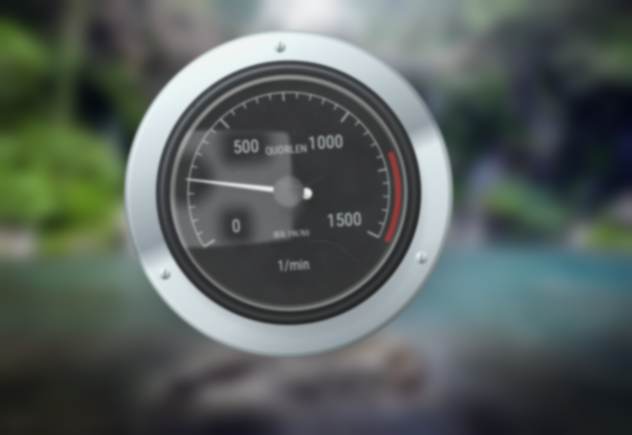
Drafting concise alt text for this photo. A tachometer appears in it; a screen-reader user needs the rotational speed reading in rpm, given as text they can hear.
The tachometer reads 250 rpm
